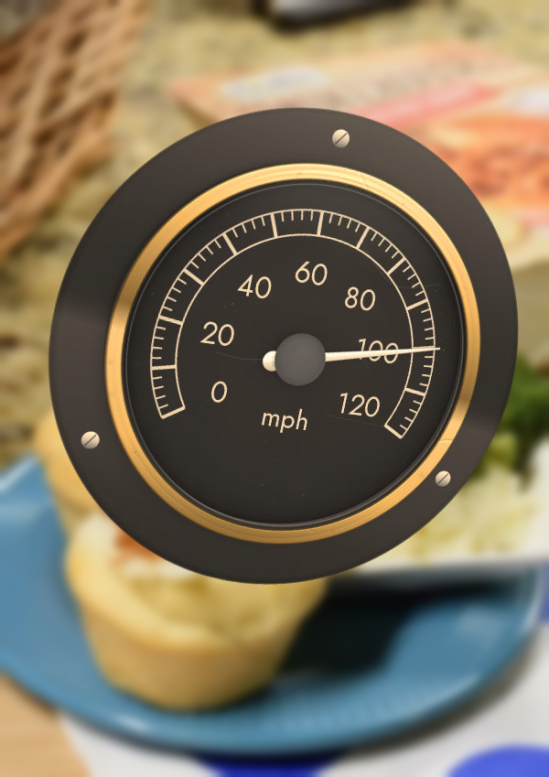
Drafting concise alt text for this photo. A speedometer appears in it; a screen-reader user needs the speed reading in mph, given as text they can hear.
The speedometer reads 100 mph
